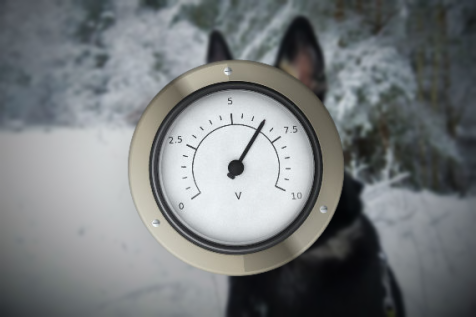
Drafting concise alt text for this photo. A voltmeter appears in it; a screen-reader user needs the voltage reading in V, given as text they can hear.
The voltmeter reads 6.5 V
